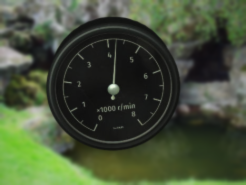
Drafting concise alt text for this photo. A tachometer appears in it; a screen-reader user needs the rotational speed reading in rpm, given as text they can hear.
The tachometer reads 4250 rpm
